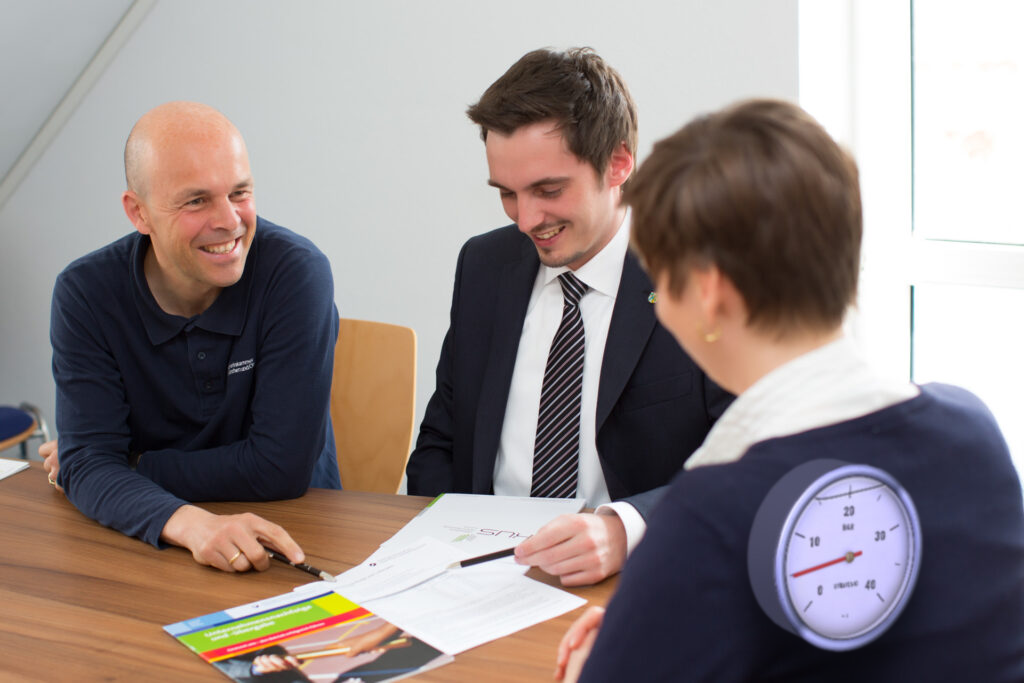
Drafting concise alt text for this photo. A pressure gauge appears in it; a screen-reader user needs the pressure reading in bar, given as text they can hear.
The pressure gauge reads 5 bar
